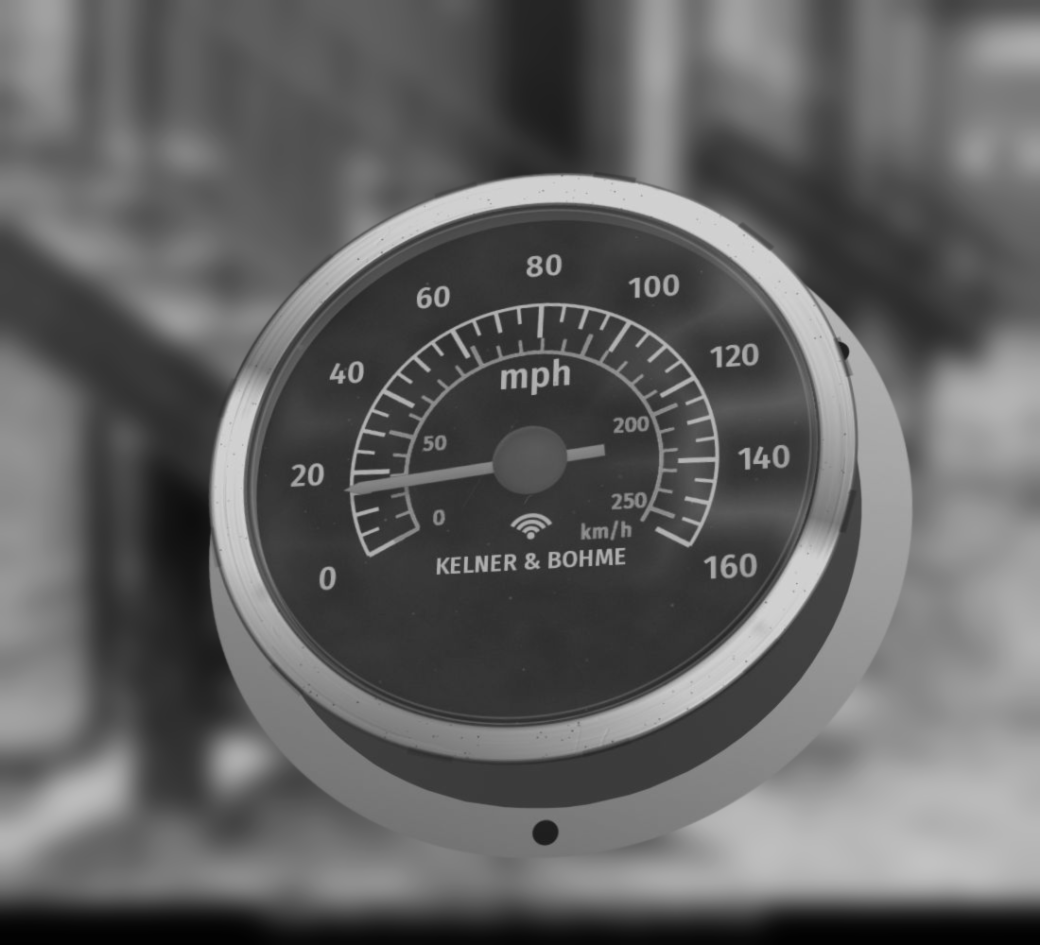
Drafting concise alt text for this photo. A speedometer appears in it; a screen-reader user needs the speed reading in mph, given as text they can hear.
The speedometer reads 15 mph
